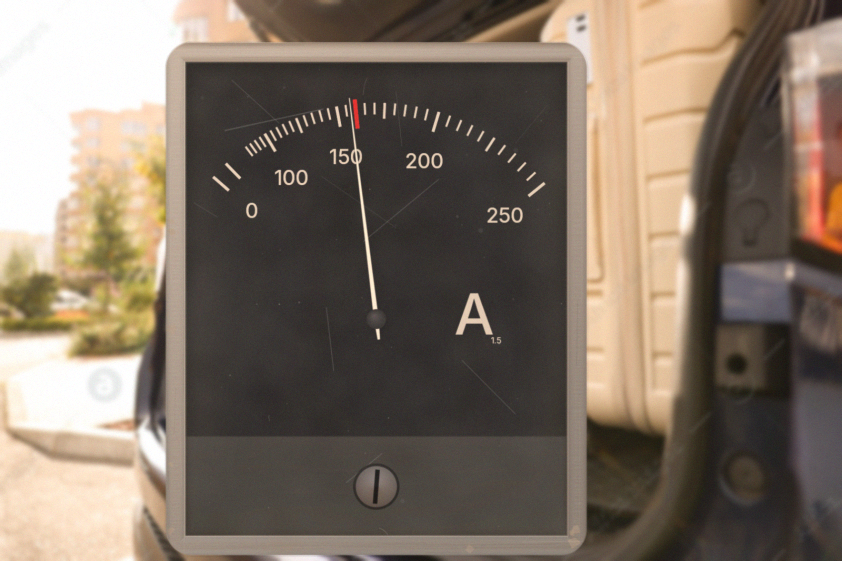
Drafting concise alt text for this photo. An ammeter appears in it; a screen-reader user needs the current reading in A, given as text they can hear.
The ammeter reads 157.5 A
